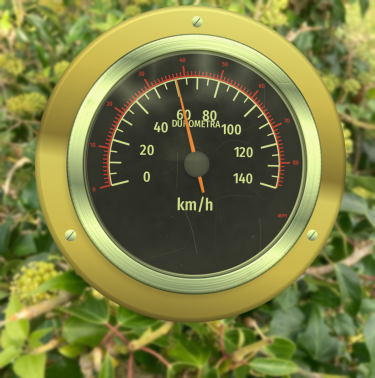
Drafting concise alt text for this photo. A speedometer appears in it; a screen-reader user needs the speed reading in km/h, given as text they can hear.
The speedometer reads 60 km/h
